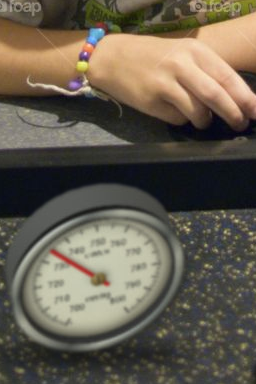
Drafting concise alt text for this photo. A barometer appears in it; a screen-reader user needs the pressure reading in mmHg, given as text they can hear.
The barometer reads 735 mmHg
